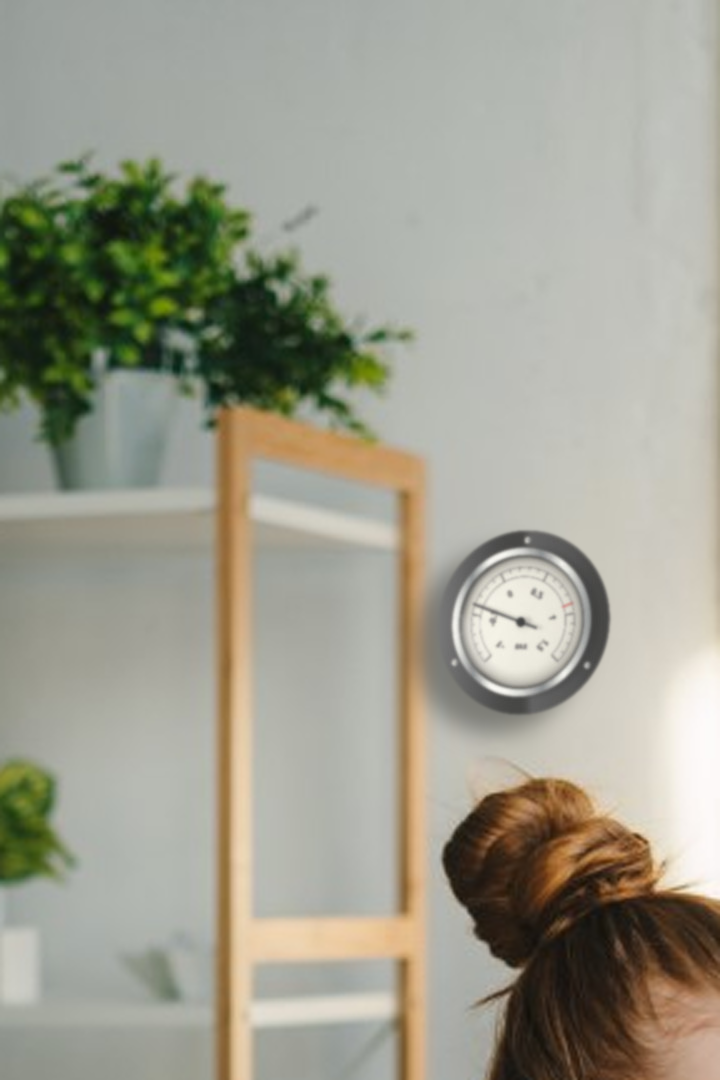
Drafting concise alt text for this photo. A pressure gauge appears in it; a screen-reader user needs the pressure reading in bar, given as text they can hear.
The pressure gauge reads -0.4 bar
